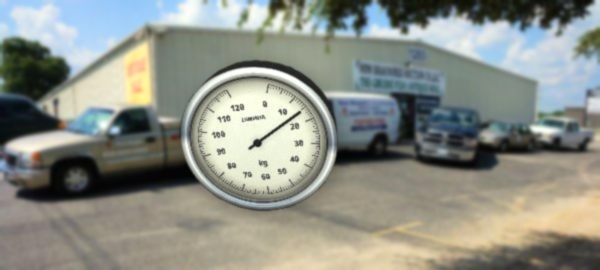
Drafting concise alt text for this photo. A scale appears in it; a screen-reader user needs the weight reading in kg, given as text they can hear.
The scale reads 15 kg
